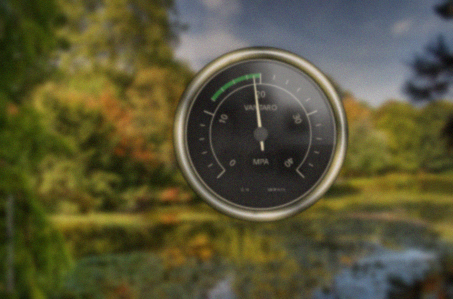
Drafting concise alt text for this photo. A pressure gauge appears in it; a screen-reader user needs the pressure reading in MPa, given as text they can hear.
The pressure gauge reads 19 MPa
